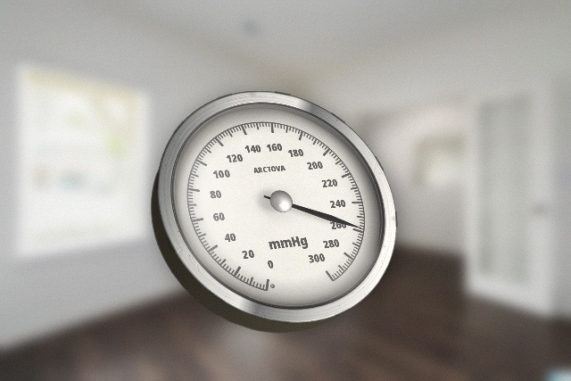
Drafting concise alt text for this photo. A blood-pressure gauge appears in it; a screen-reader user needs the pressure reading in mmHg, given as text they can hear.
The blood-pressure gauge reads 260 mmHg
